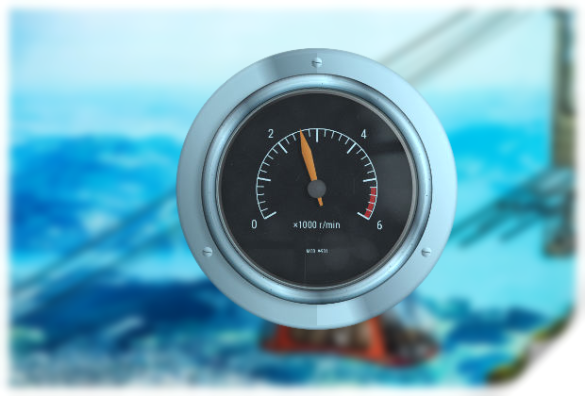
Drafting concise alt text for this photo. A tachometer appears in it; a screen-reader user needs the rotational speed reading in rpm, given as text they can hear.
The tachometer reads 2600 rpm
